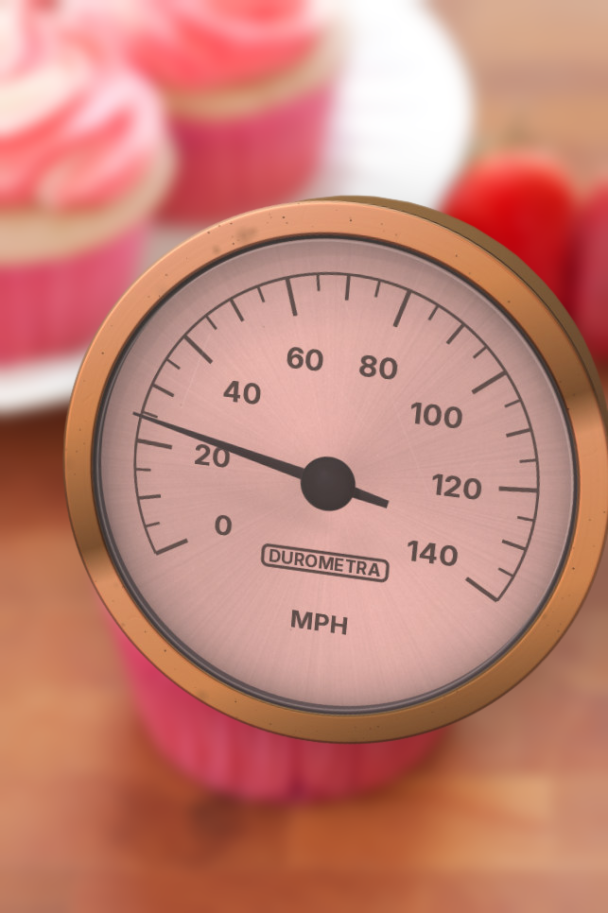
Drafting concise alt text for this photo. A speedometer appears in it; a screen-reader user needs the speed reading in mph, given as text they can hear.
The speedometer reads 25 mph
